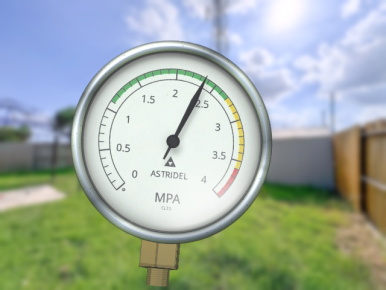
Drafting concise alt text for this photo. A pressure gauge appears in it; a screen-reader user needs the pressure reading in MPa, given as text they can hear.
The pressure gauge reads 2.35 MPa
